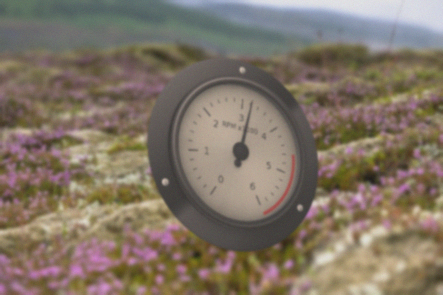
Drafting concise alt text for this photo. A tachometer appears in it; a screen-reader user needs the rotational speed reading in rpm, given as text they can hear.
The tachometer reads 3200 rpm
